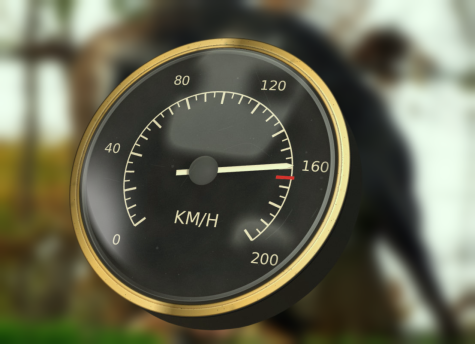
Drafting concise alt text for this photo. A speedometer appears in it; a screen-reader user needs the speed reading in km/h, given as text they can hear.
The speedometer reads 160 km/h
